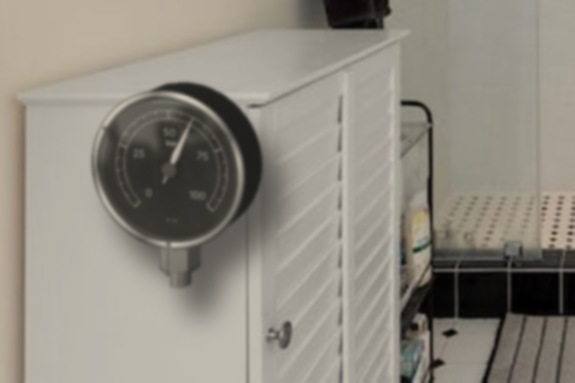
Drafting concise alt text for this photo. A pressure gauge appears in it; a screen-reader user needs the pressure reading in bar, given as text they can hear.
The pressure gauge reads 60 bar
